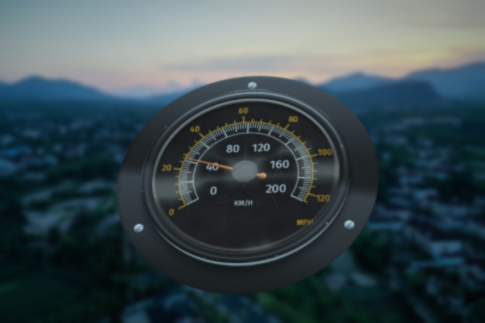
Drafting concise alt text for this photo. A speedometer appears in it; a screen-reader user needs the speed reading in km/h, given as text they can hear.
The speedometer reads 40 km/h
